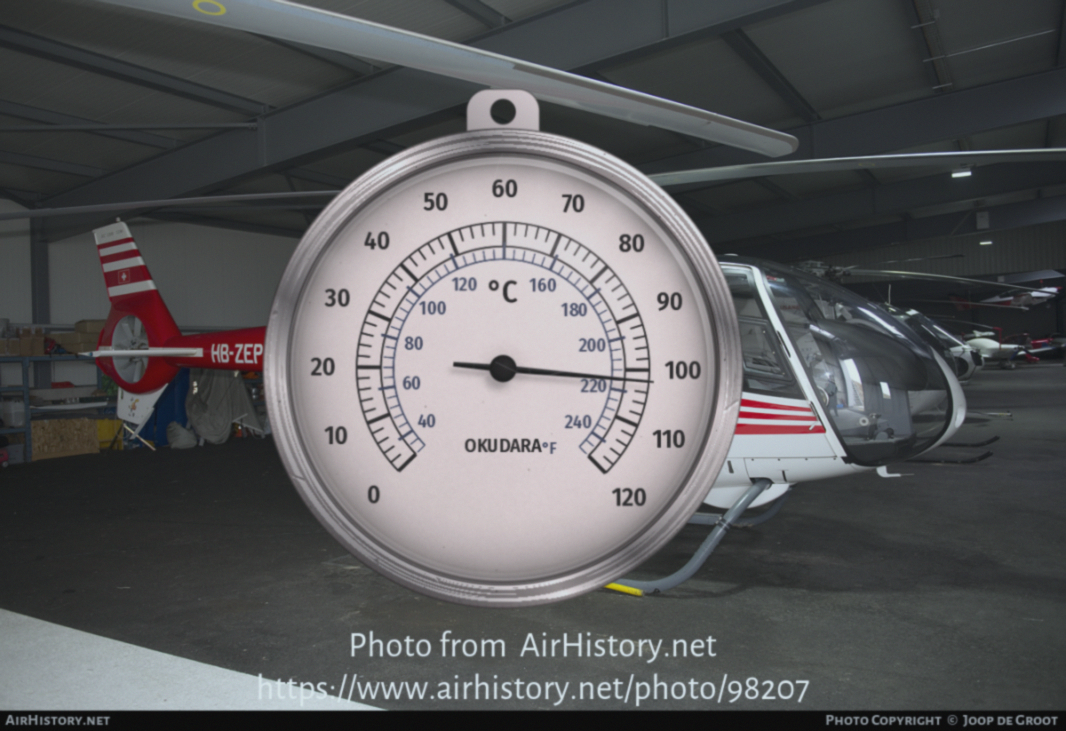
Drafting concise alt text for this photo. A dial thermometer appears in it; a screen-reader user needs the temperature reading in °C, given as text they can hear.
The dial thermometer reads 102 °C
